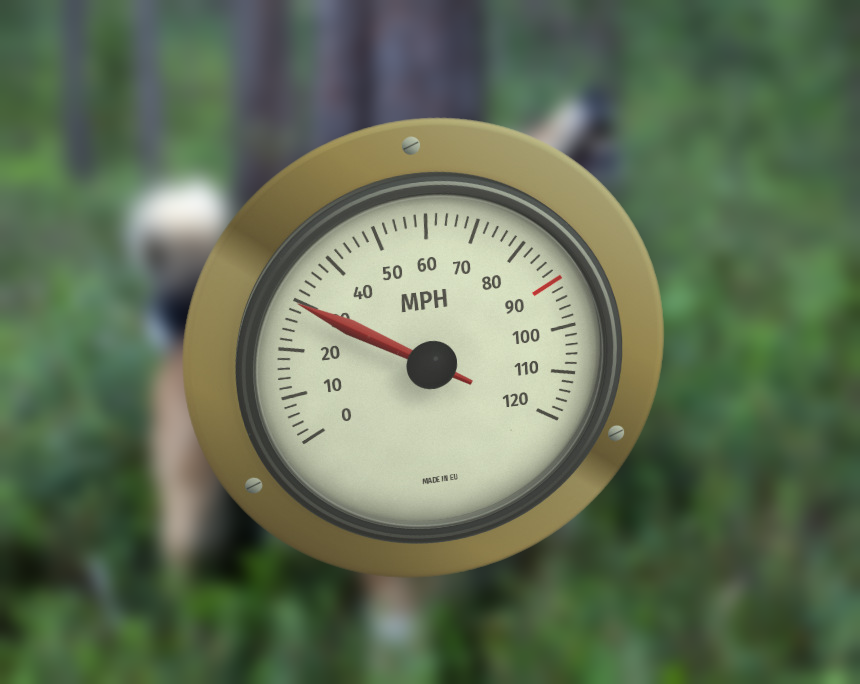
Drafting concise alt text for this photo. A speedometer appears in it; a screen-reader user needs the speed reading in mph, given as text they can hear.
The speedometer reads 30 mph
